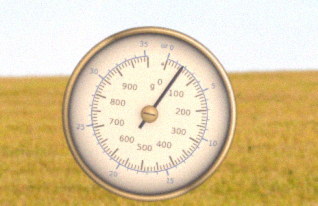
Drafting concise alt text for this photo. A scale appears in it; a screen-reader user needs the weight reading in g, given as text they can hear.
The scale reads 50 g
